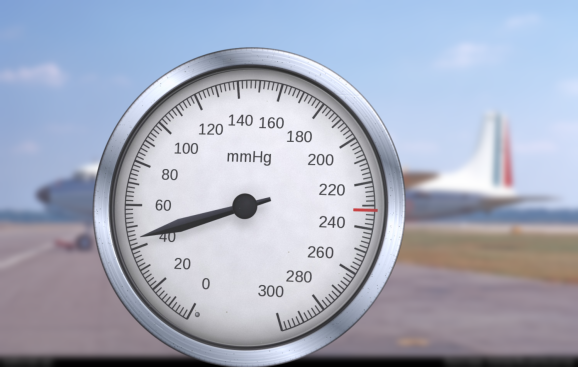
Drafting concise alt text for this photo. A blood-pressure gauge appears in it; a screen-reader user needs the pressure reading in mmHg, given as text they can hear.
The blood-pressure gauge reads 44 mmHg
